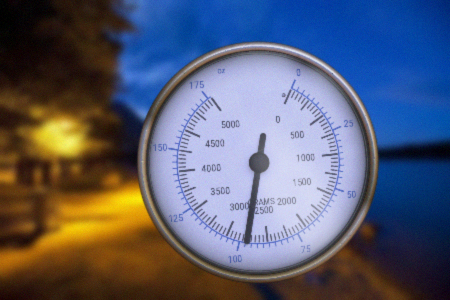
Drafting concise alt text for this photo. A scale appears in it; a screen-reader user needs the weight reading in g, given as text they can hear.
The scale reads 2750 g
